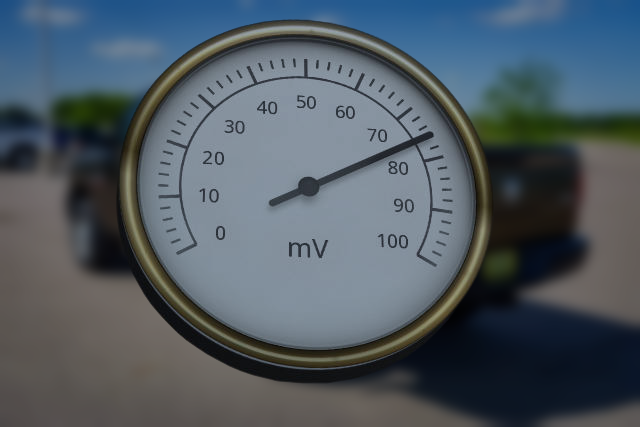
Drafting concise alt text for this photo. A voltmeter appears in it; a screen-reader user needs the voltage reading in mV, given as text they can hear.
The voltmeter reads 76 mV
